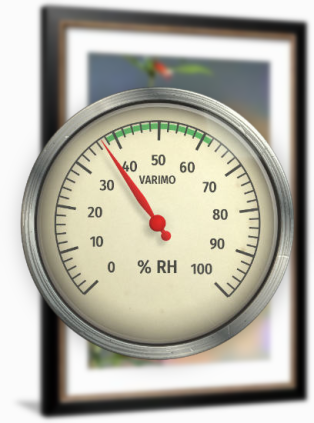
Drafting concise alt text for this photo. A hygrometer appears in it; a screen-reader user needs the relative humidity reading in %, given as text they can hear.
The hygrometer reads 37 %
